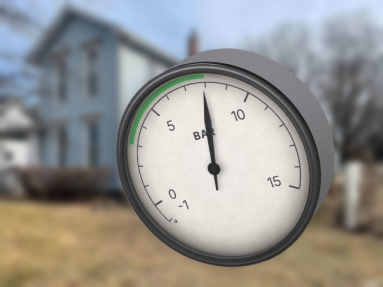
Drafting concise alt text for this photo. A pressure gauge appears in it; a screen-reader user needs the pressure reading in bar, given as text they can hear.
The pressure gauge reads 8 bar
